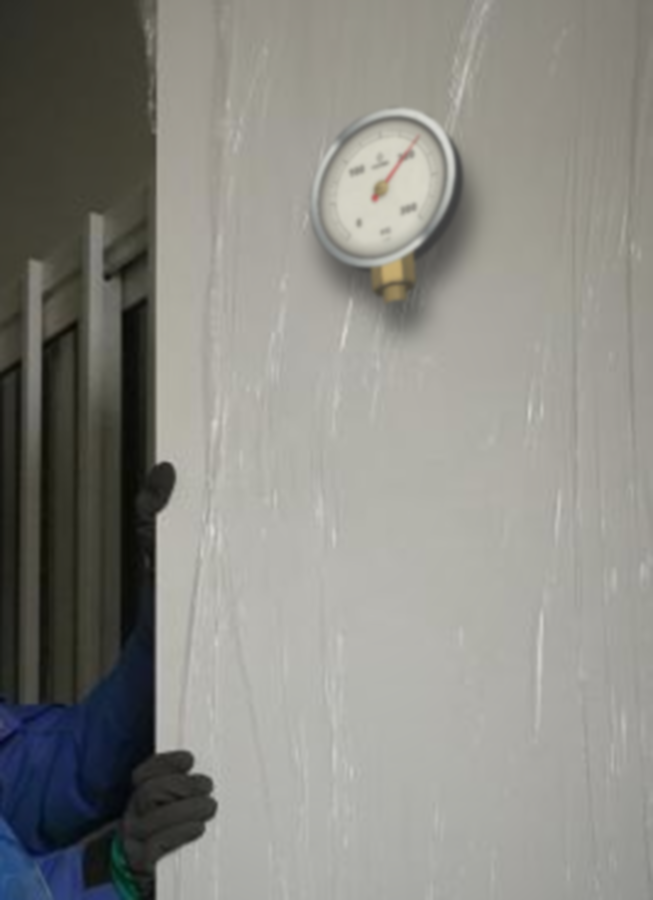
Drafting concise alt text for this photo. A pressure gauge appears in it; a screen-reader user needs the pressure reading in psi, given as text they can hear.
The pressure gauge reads 200 psi
